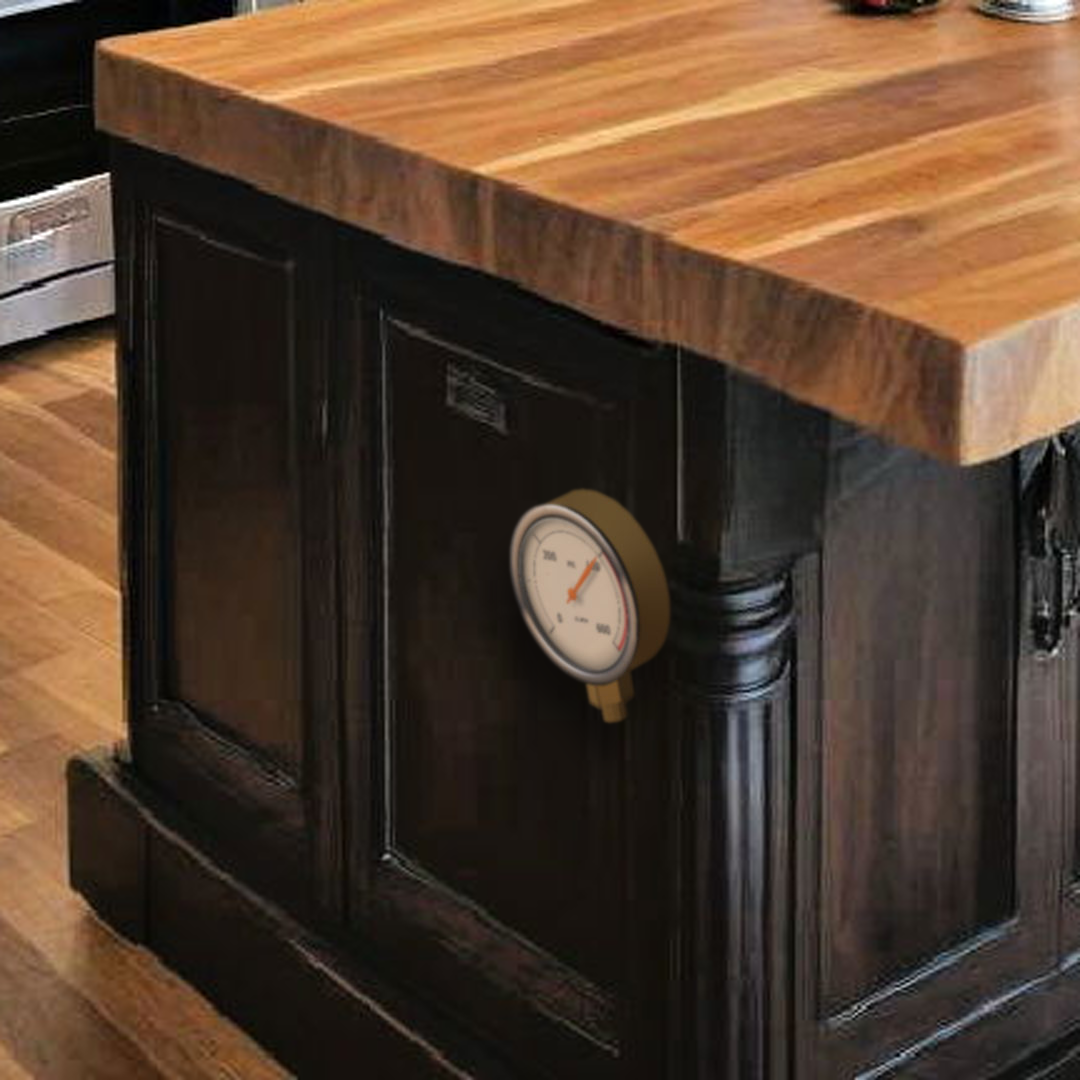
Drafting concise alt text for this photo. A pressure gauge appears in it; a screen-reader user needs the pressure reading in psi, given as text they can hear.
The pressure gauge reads 400 psi
